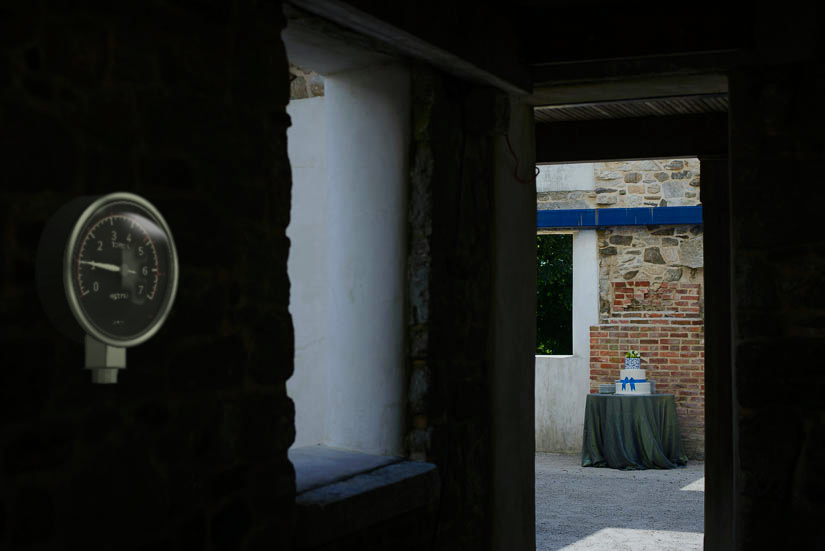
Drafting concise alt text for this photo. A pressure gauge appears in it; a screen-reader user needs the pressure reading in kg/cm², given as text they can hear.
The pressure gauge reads 1 kg/cm²
